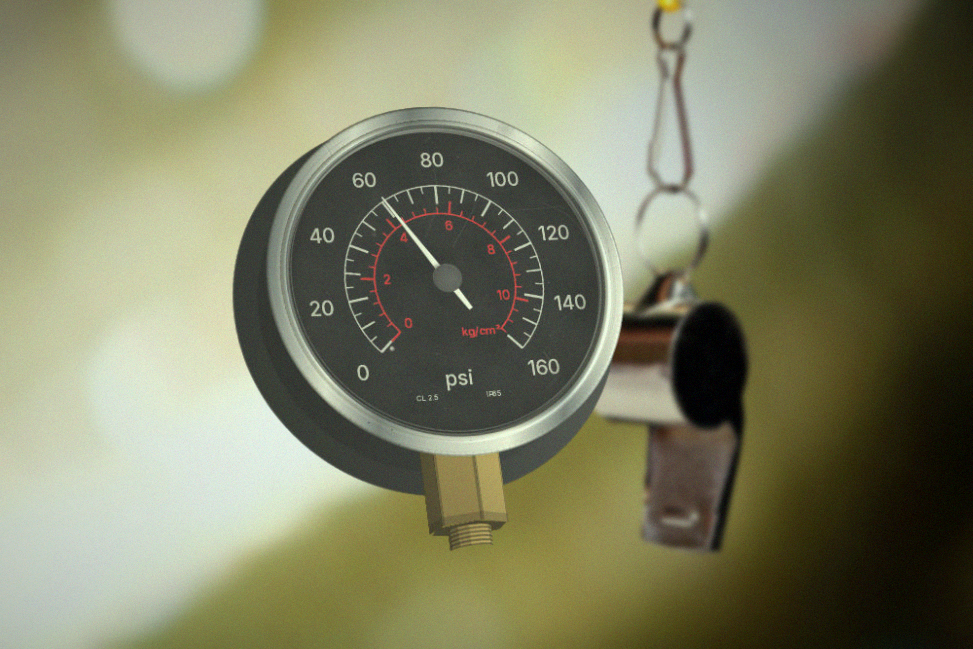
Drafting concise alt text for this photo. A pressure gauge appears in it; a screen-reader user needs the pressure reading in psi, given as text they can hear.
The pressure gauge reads 60 psi
